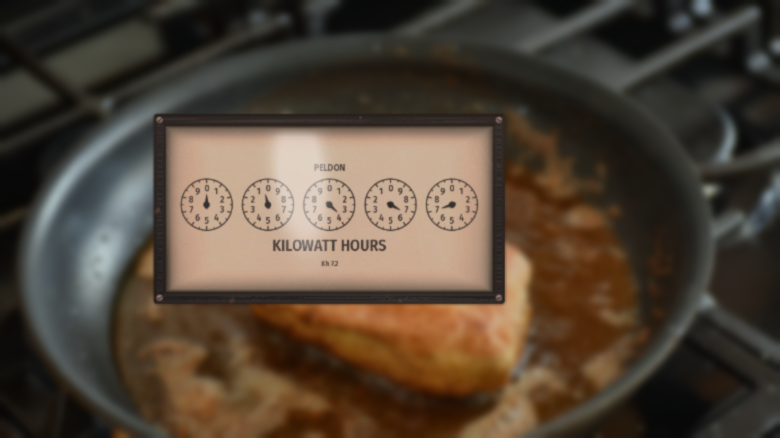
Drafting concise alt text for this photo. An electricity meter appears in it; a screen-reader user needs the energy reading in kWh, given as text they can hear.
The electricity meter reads 367 kWh
